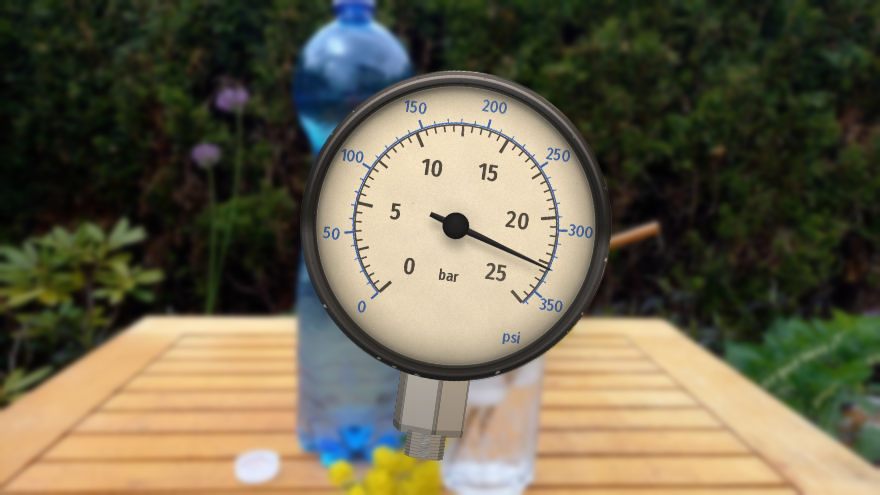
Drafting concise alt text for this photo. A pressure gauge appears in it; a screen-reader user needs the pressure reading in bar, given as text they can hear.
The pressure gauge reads 22.75 bar
